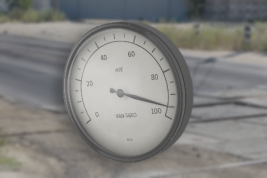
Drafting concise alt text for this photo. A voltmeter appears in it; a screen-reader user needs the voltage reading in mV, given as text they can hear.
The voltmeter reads 95 mV
